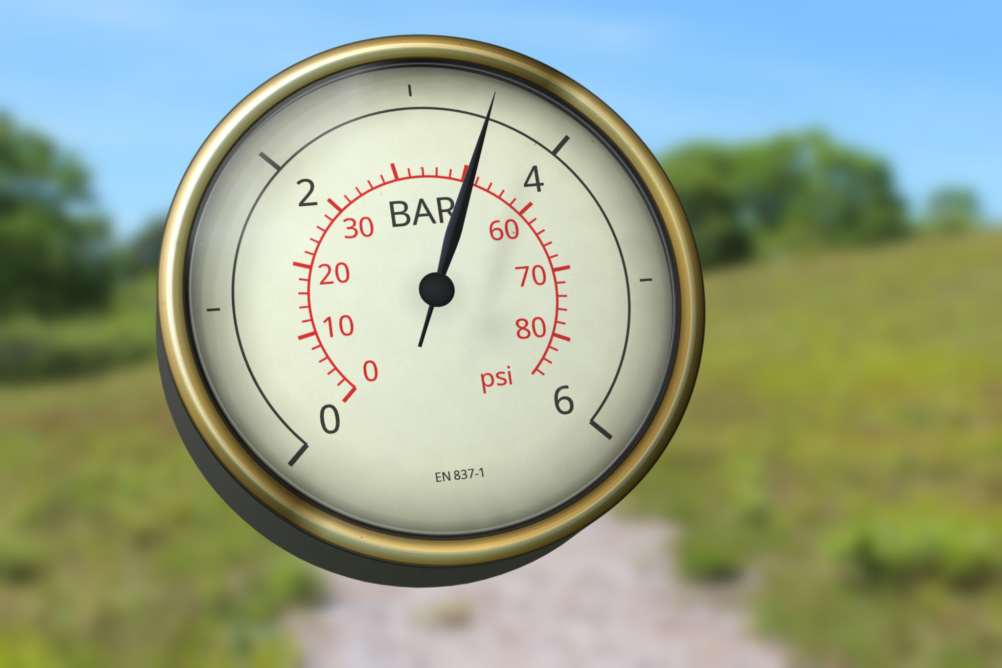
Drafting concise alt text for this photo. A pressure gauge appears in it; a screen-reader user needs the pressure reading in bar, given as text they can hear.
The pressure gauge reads 3.5 bar
